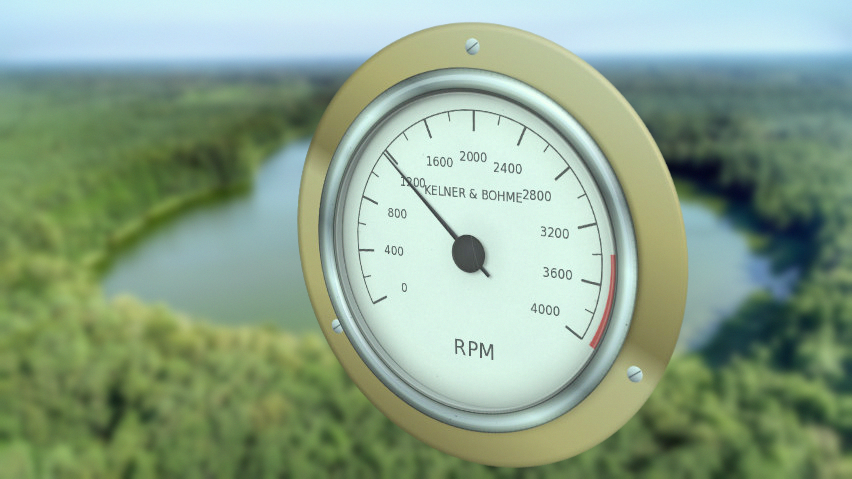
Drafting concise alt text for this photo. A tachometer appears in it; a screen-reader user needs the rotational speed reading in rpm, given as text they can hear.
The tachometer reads 1200 rpm
